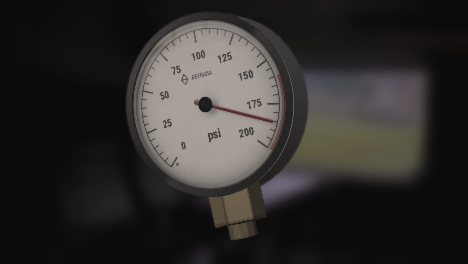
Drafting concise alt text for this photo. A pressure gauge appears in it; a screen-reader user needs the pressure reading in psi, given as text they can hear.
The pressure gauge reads 185 psi
